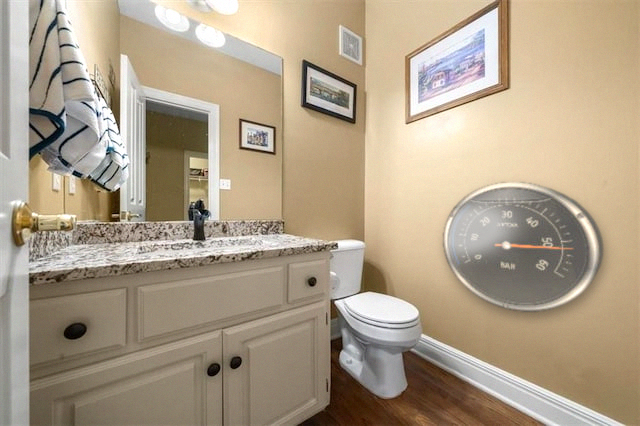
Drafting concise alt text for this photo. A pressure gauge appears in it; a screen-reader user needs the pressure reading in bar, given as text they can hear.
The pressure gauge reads 52 bar
